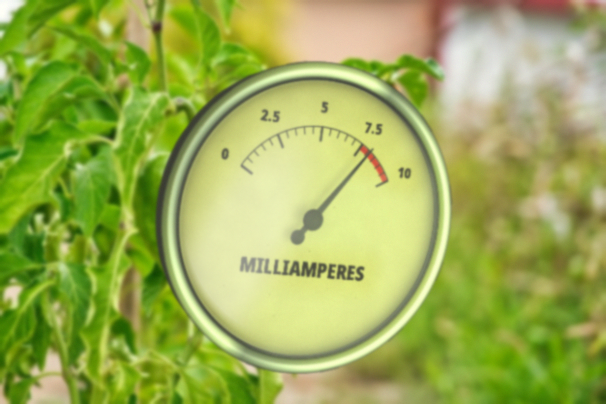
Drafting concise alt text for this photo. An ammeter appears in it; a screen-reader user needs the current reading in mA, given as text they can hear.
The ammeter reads 8 mA
